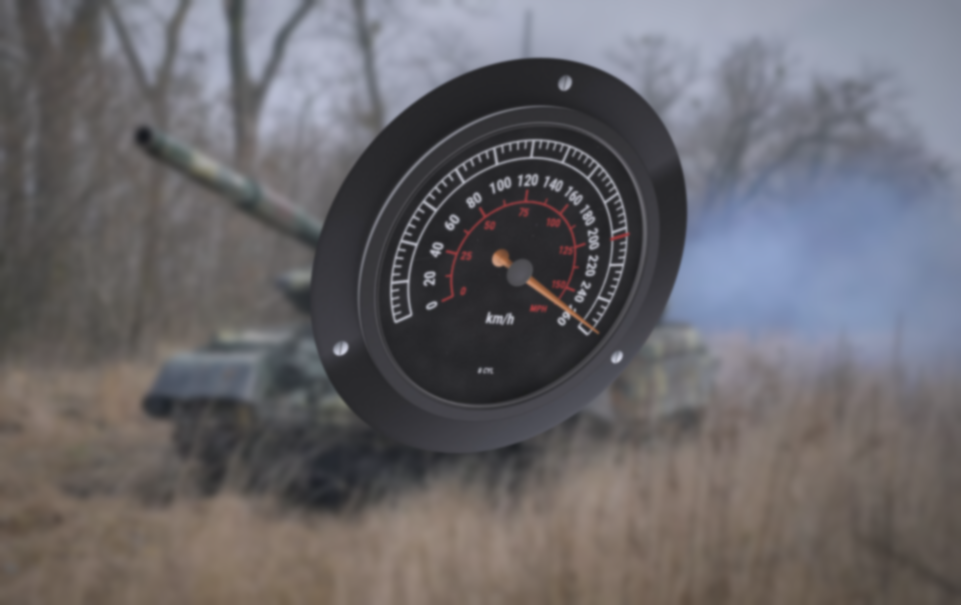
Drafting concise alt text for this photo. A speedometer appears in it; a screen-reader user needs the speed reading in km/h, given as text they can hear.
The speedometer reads 256 km/h
